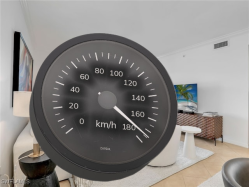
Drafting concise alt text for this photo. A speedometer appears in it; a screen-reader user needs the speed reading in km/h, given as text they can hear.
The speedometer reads 175 km/h
